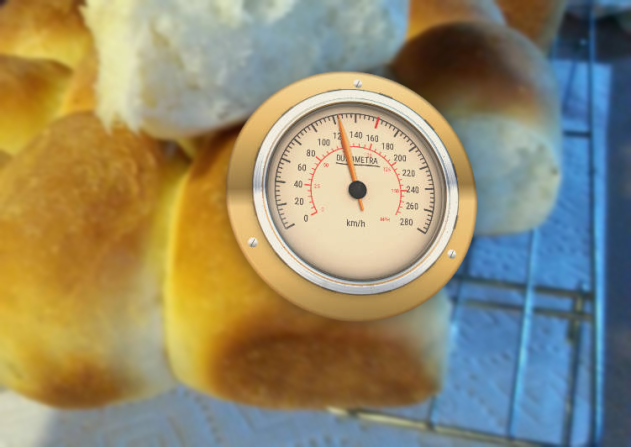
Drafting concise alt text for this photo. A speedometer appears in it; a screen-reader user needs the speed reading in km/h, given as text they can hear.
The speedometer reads 124 km/h
